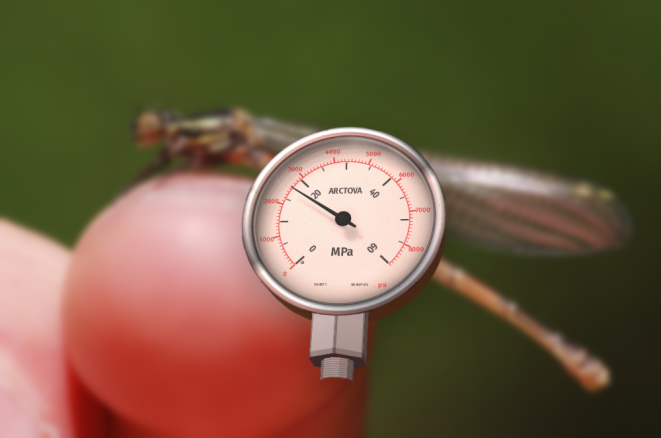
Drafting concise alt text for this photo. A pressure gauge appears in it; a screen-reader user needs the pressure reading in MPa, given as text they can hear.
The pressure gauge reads 17.5 MPa
